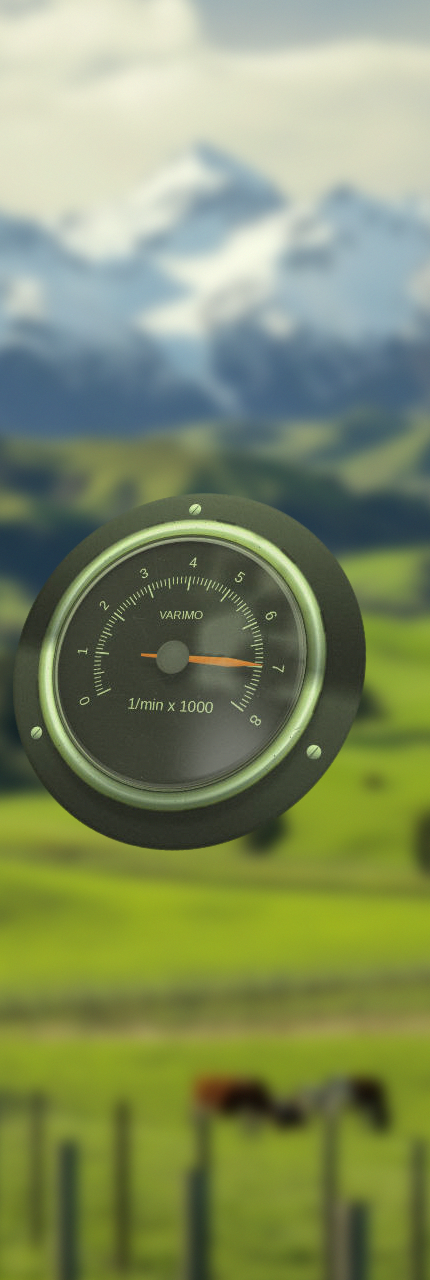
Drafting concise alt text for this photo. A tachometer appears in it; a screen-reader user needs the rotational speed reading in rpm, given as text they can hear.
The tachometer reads 7000 rpm
